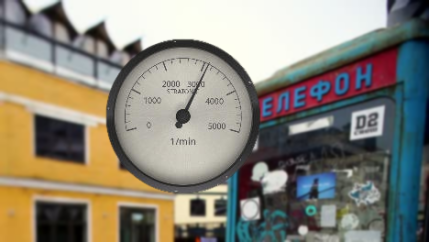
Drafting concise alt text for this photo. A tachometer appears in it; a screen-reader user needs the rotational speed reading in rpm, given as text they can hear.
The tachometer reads 3100 rpm
